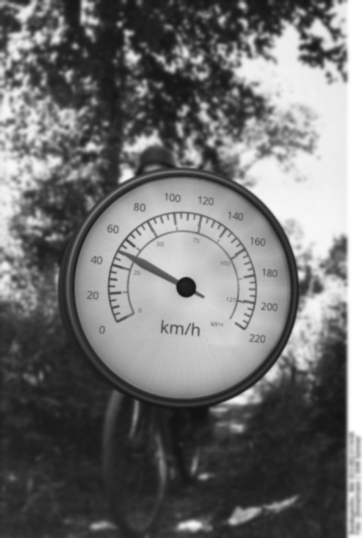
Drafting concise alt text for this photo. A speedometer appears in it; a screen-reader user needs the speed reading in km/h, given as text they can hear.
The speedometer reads 50 km/h
